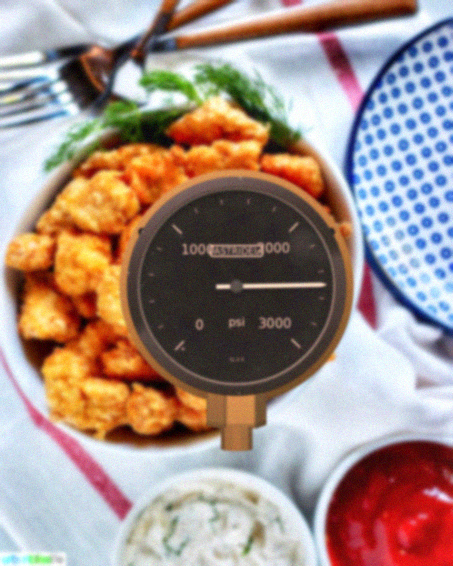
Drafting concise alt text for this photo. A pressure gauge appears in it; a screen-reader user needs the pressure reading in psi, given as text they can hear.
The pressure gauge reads 2500 psi
